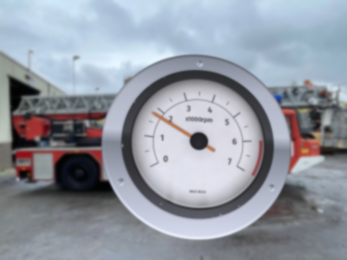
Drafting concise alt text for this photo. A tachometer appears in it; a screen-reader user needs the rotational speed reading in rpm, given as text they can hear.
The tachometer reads 1750 rpm
